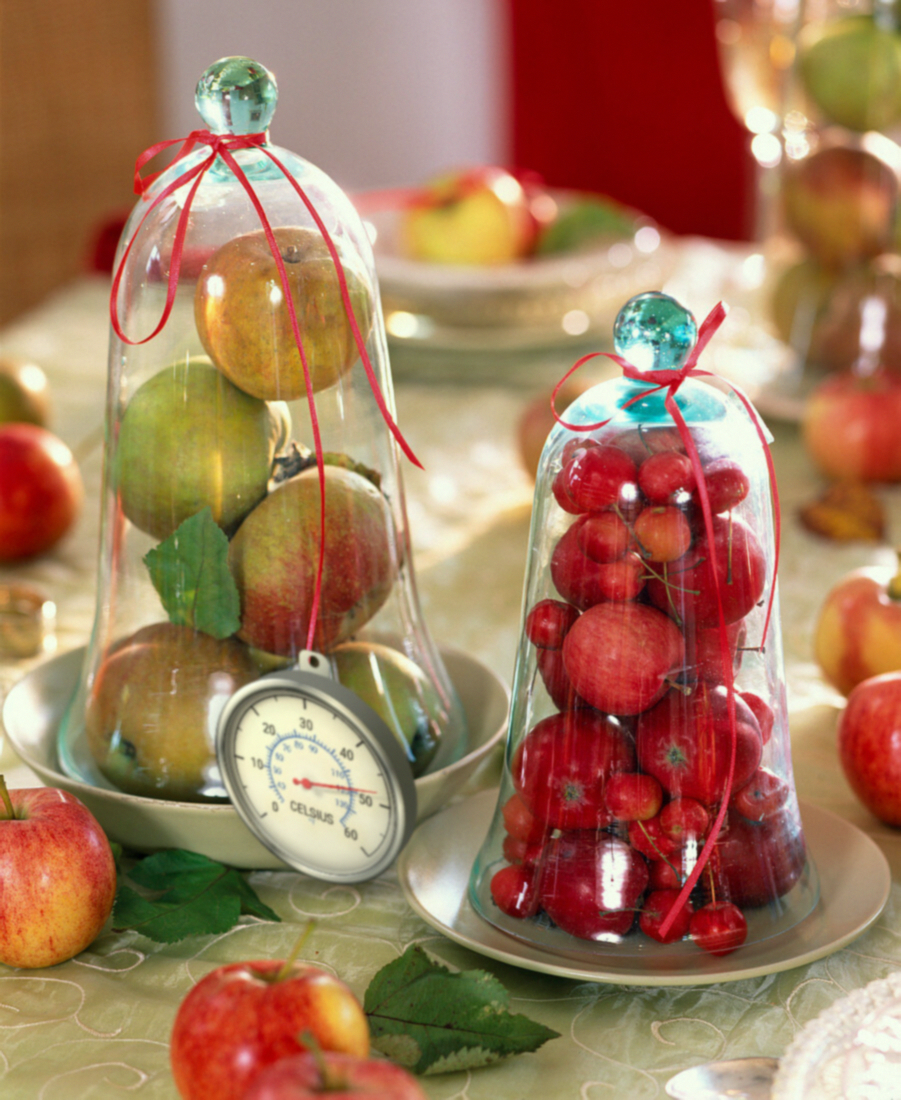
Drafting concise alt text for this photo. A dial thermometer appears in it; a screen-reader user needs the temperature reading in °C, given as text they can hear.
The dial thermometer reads 47.5 °C
